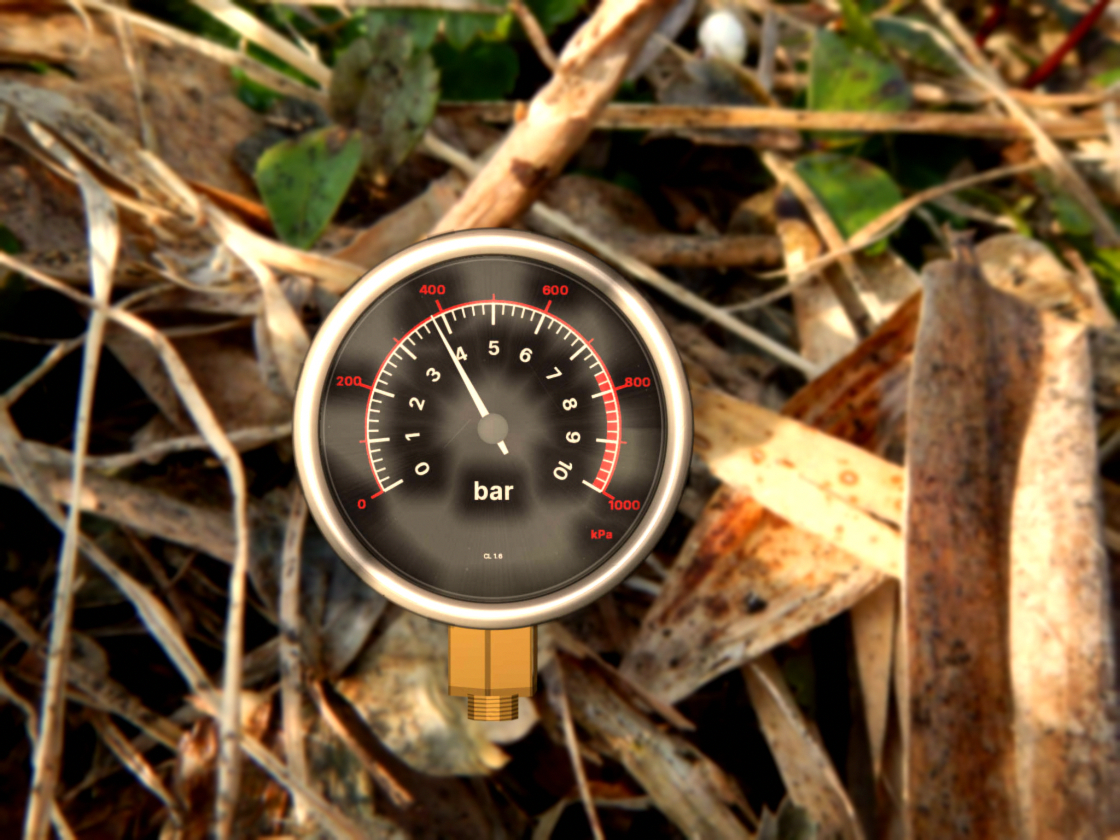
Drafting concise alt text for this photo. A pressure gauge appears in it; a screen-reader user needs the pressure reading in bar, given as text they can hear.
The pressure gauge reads 3.8 bar
